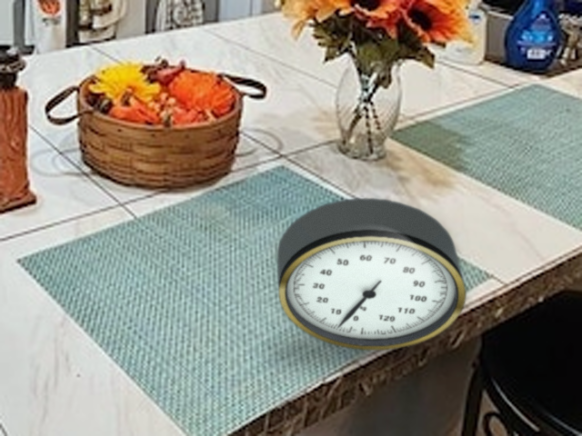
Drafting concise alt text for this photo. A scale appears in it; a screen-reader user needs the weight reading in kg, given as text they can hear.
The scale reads 5 kg
